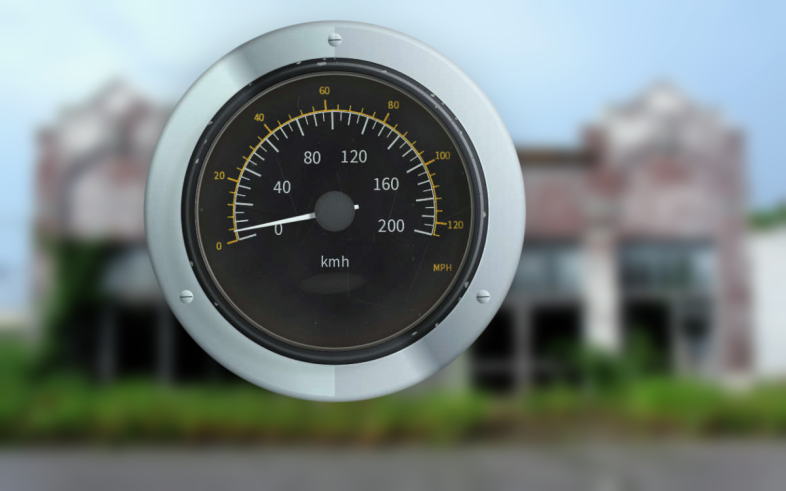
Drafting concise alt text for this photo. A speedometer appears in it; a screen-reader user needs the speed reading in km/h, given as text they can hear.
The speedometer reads 5 km/h
